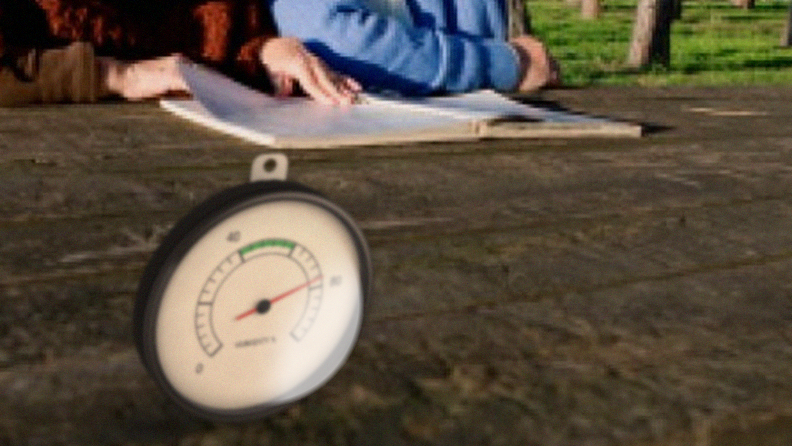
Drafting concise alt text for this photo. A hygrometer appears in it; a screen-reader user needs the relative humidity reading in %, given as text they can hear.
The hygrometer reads 76 %
